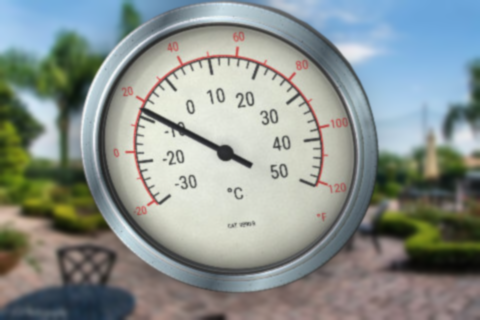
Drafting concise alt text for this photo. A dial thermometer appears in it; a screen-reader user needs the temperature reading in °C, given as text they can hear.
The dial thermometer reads -8 °C
